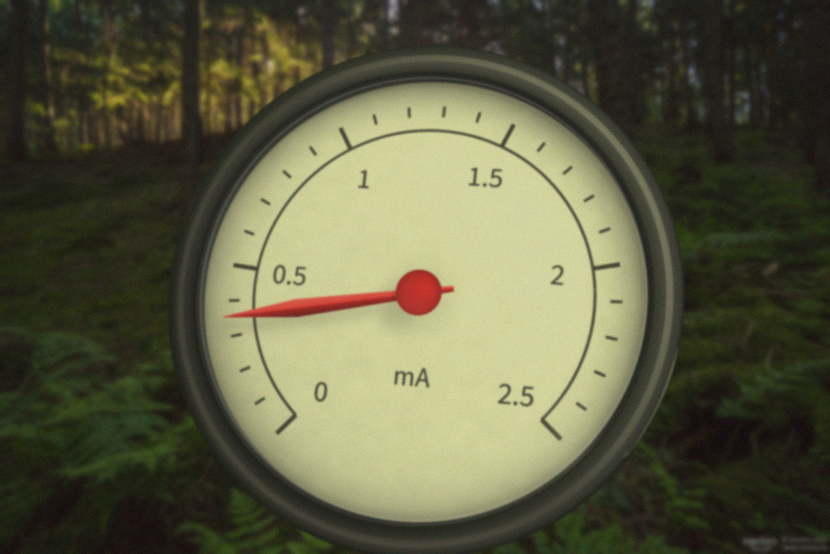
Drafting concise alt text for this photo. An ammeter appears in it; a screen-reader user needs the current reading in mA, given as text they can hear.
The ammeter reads 0.35 mA
